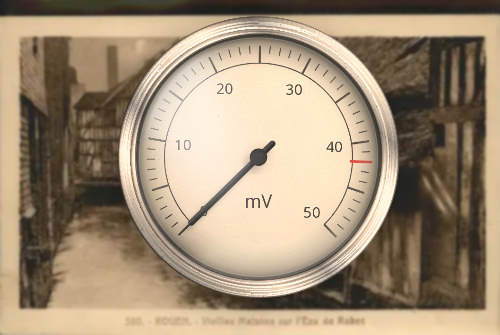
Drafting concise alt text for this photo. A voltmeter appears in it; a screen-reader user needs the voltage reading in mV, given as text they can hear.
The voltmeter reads 0 mV
